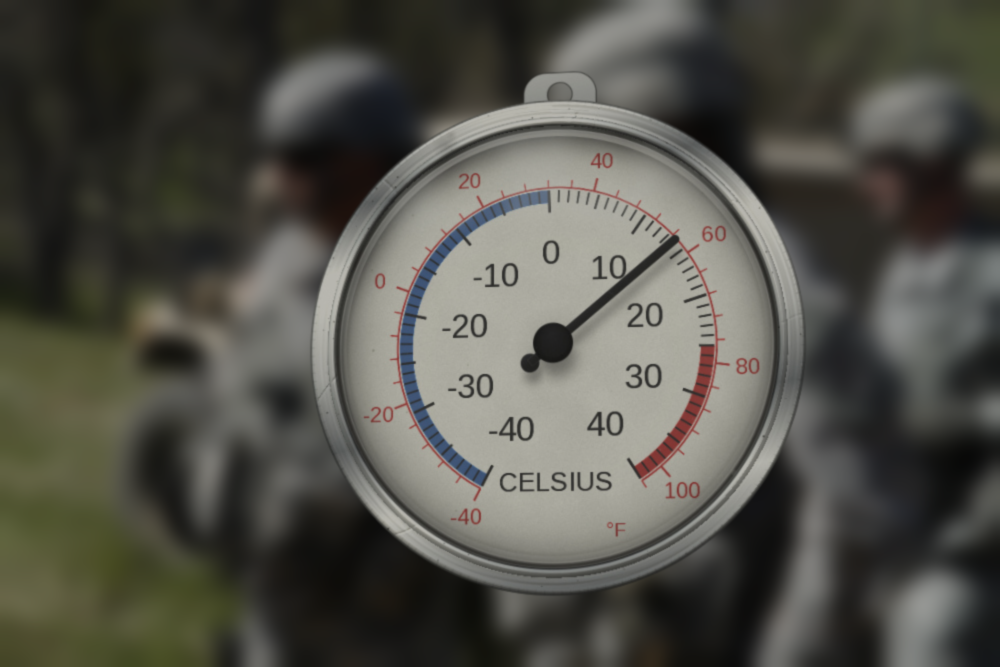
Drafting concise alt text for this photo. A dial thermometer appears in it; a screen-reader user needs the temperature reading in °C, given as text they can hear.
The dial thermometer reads 14 °C
